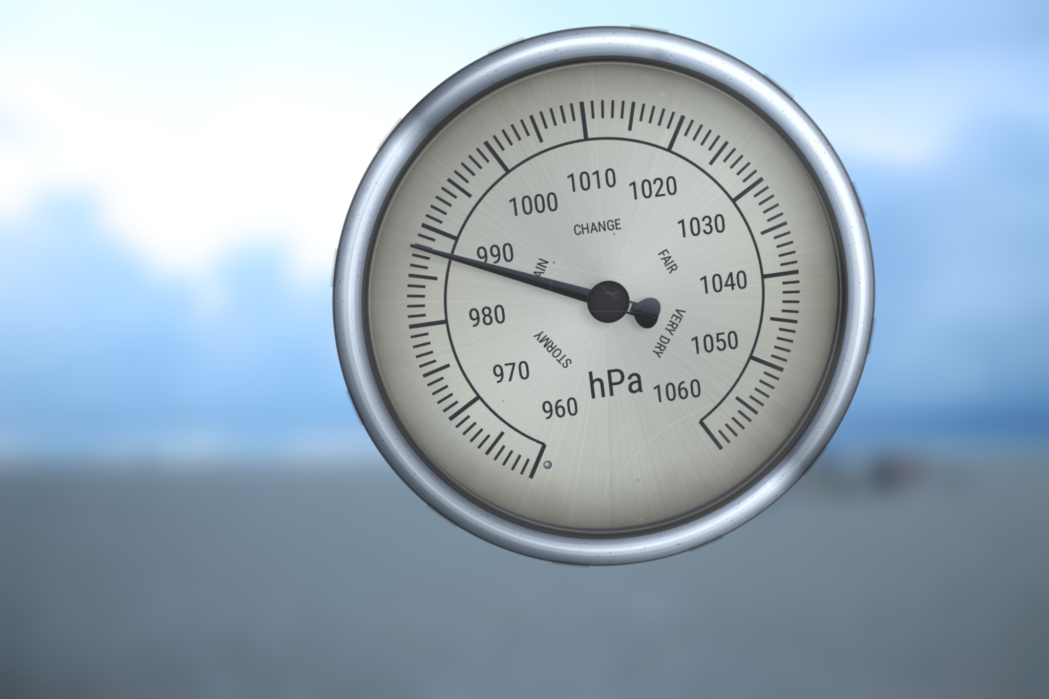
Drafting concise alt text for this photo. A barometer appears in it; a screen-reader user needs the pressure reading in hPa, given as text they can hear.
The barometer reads 988 hPa
